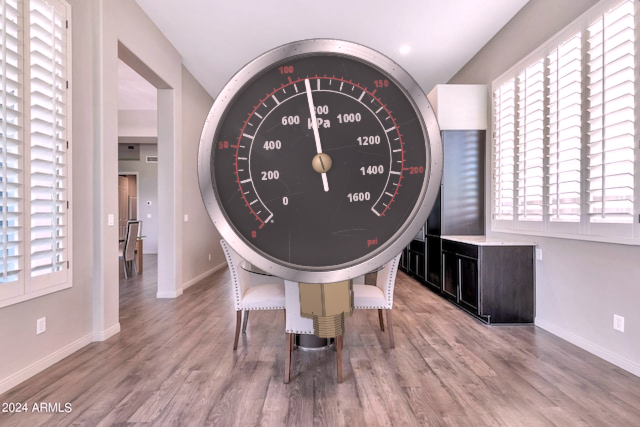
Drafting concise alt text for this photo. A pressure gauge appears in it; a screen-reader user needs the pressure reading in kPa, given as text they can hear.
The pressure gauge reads 750 kPa
